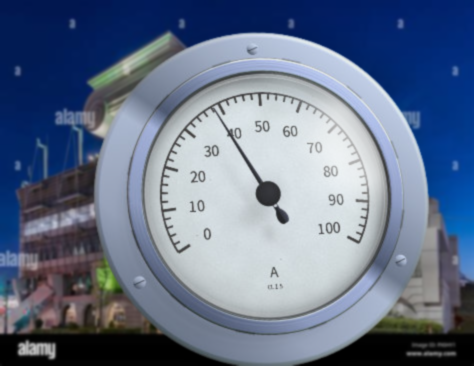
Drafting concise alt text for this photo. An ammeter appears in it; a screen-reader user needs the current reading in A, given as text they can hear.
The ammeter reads 38 A
